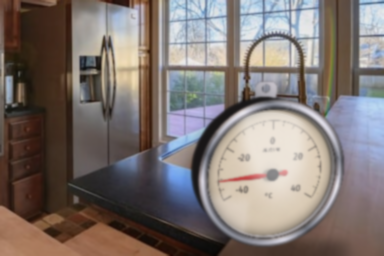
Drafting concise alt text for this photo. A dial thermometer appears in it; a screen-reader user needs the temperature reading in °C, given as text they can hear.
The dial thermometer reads -32 °C
